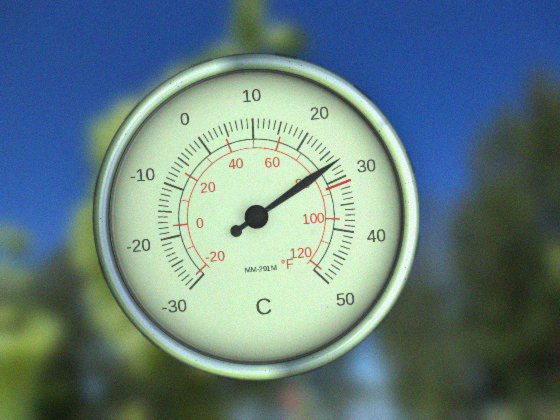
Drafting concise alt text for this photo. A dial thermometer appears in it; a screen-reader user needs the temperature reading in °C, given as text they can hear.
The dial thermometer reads 27 °C
